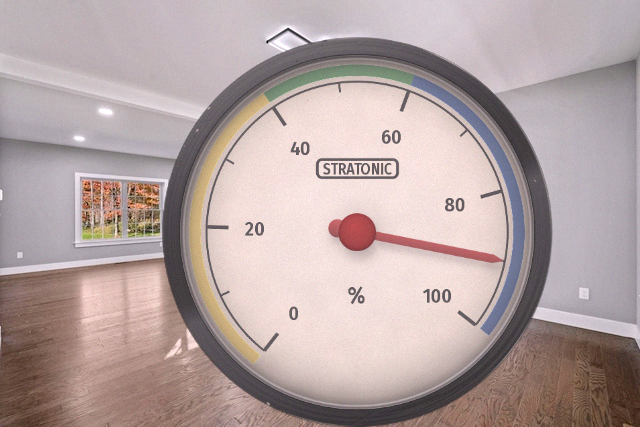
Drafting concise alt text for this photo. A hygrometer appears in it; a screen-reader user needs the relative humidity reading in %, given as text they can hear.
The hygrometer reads 90 %
